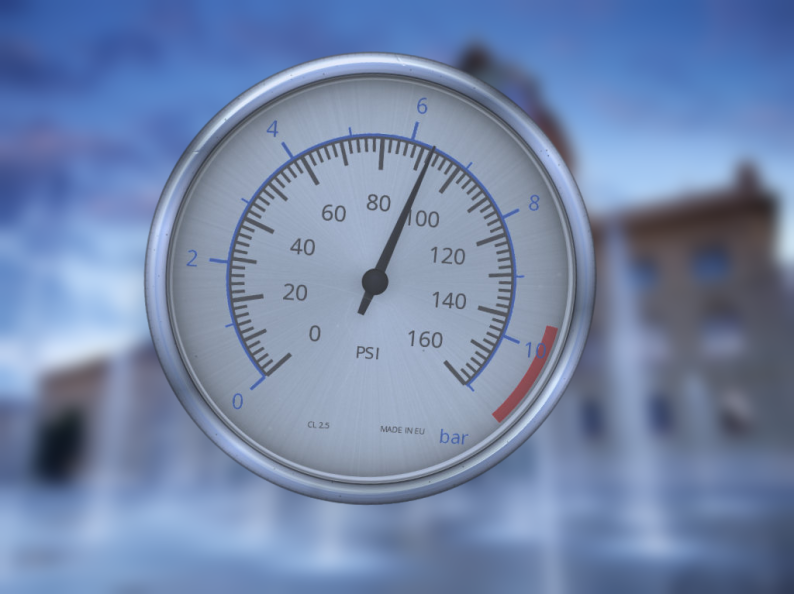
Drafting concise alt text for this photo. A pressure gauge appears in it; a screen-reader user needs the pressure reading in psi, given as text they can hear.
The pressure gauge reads 92 psi
